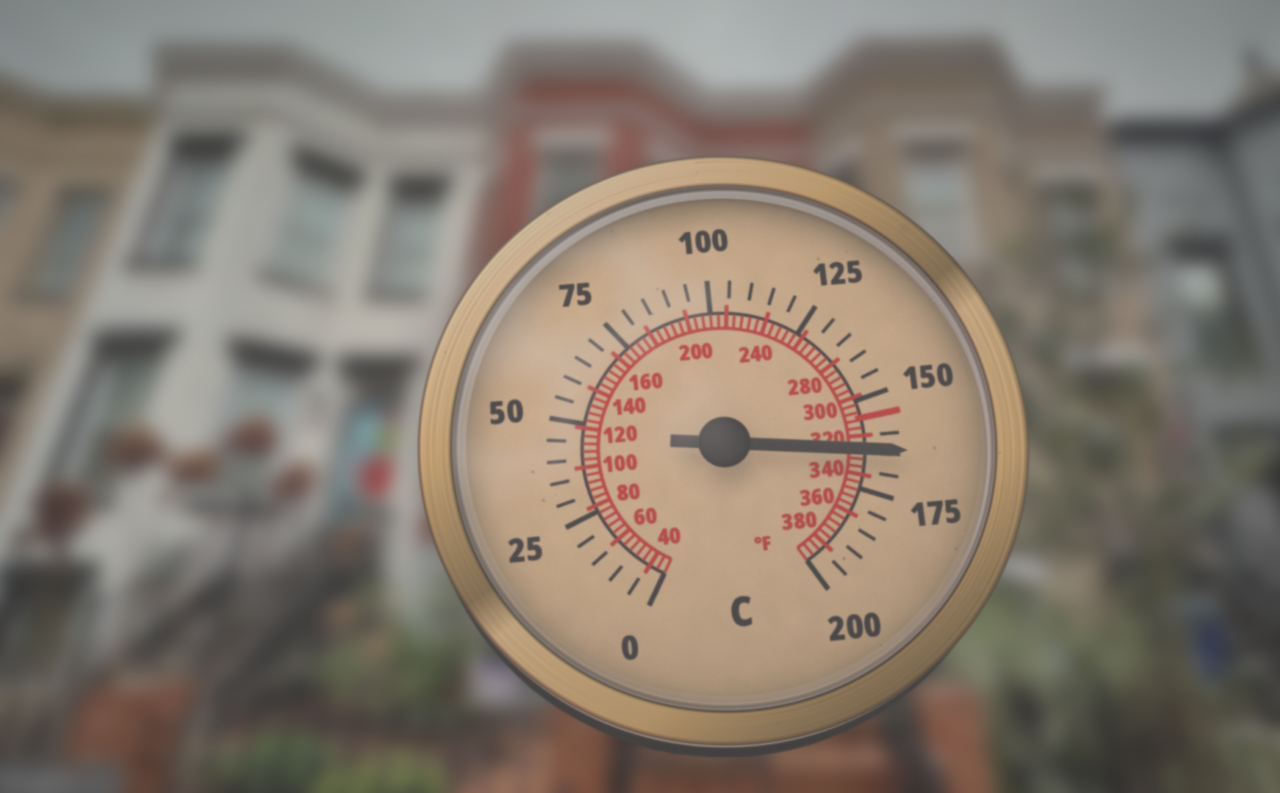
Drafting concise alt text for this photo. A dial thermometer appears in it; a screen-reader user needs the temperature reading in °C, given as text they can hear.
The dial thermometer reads 165 °C
